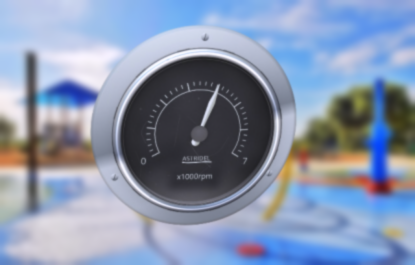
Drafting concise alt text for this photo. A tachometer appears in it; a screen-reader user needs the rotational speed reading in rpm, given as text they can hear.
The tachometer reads 4000 rpm
